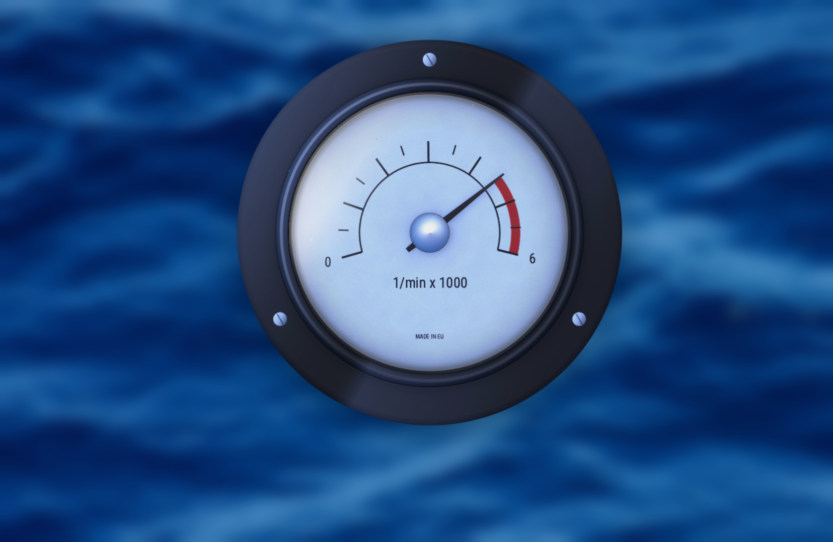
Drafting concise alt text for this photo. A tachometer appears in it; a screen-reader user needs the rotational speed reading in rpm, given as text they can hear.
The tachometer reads 4500 rpm
